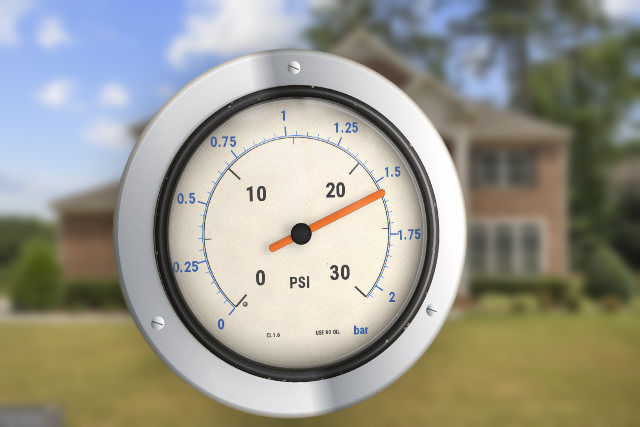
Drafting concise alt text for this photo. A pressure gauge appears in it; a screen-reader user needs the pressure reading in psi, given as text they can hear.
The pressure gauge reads 22.5 psi
